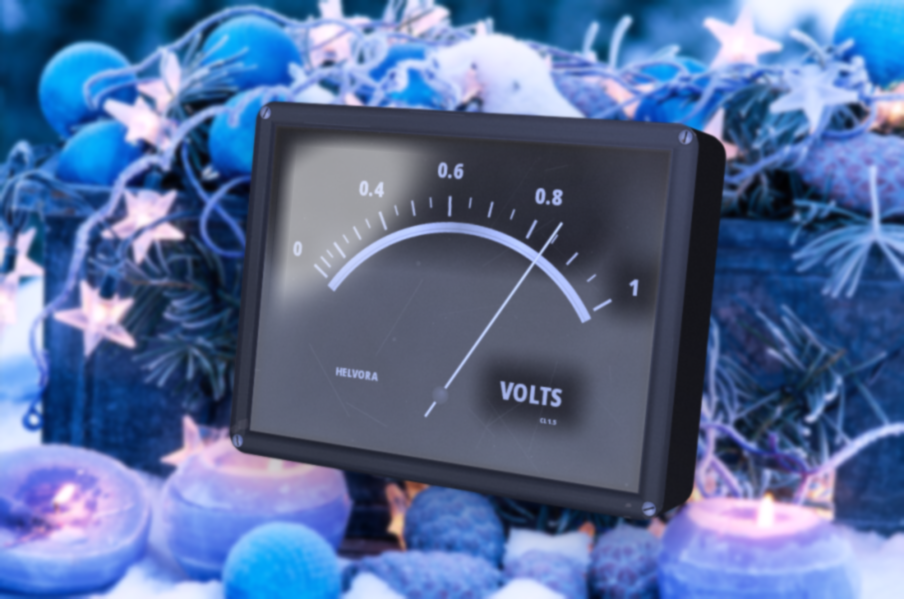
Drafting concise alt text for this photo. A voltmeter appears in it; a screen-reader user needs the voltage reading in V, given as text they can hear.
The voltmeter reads 0.85 V
